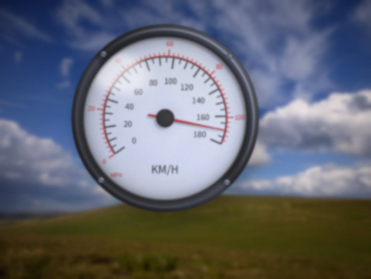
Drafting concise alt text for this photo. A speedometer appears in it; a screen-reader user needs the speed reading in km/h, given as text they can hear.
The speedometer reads 170 km/h
